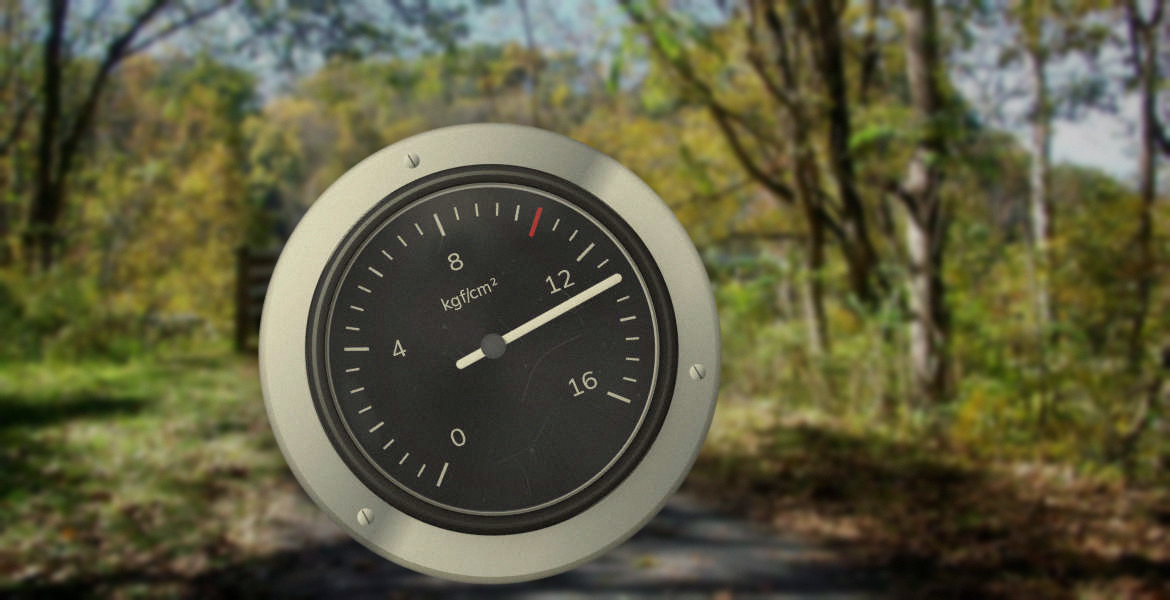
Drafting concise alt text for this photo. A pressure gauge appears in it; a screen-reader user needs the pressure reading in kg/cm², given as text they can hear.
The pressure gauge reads 13 kg/cm²
